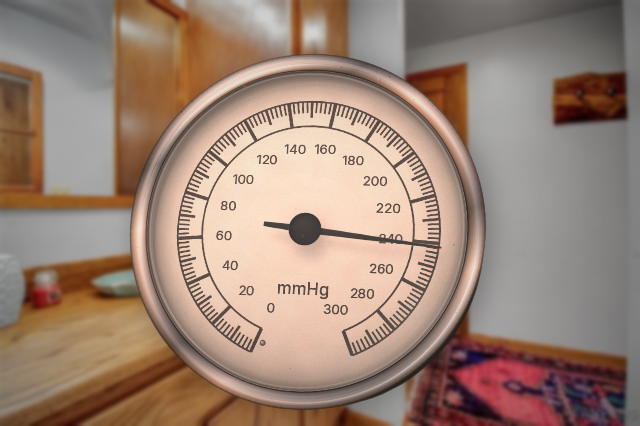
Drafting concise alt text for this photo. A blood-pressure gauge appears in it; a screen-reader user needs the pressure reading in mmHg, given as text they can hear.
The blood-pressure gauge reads 242 mmHg
